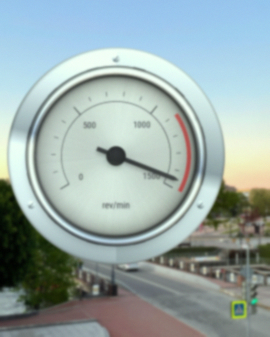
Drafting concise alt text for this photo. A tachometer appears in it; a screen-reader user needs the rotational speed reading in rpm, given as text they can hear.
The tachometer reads 1450 rpm
